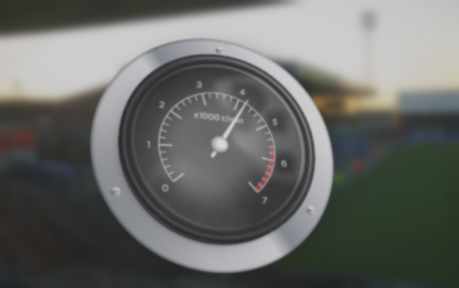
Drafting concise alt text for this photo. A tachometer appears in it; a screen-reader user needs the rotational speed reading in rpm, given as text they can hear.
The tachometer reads 4200 rpm
